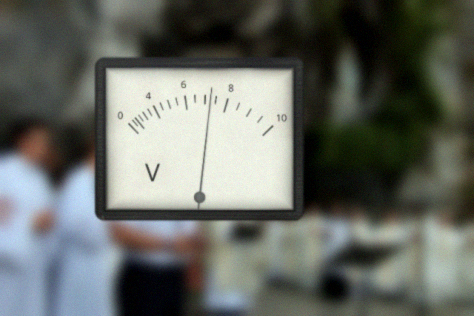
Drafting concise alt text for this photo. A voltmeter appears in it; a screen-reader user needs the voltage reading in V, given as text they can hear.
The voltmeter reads 7.25 V
